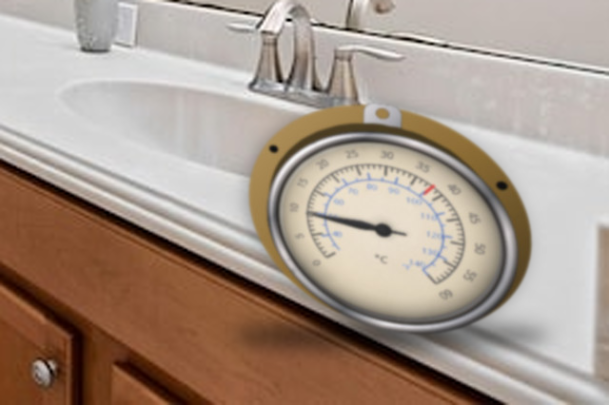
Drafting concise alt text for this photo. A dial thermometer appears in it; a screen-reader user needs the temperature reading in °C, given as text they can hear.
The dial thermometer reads 10 °C
